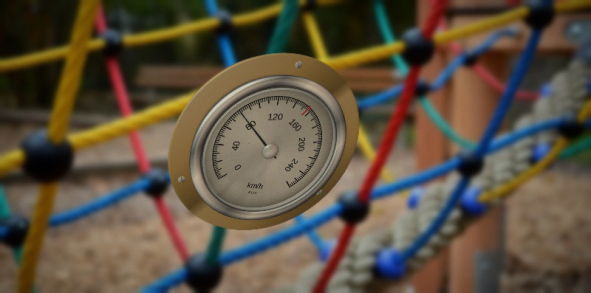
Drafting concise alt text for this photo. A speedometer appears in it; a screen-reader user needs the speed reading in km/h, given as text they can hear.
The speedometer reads 80 km/h
